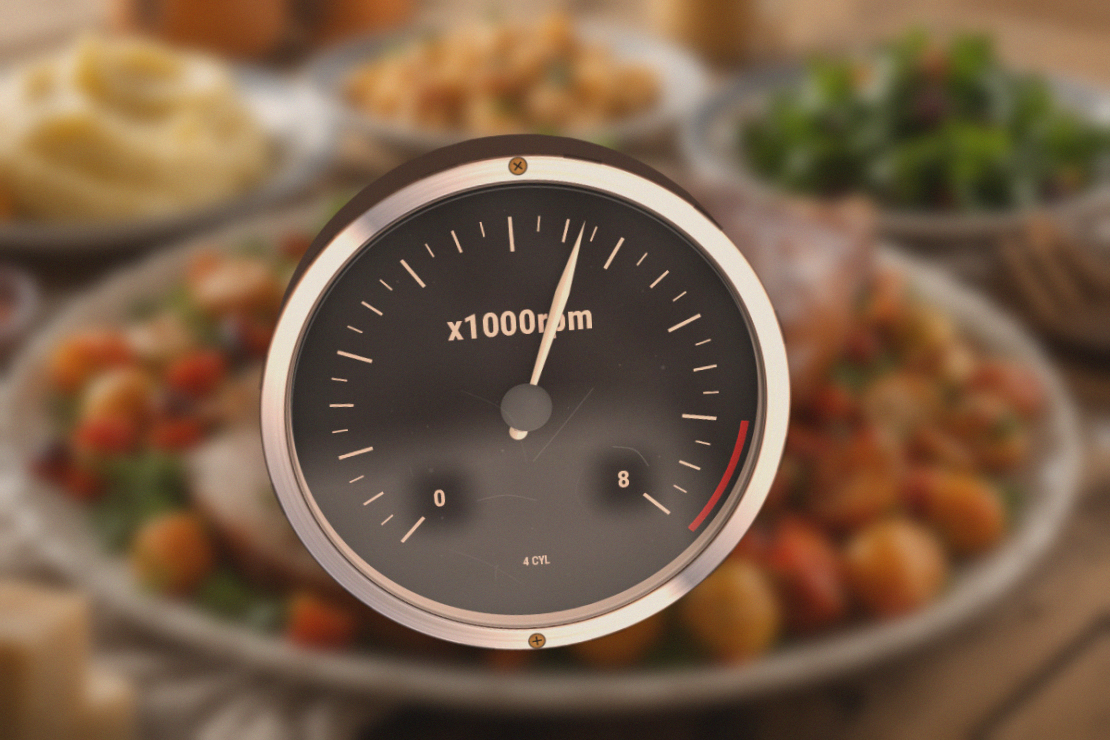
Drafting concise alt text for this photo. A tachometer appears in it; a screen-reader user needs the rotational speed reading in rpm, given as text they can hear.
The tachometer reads 4625 rpm
